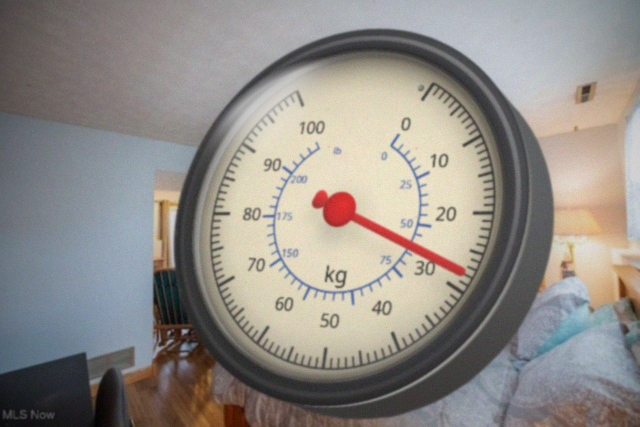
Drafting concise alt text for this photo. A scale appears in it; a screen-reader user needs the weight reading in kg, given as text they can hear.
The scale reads 28 kg
